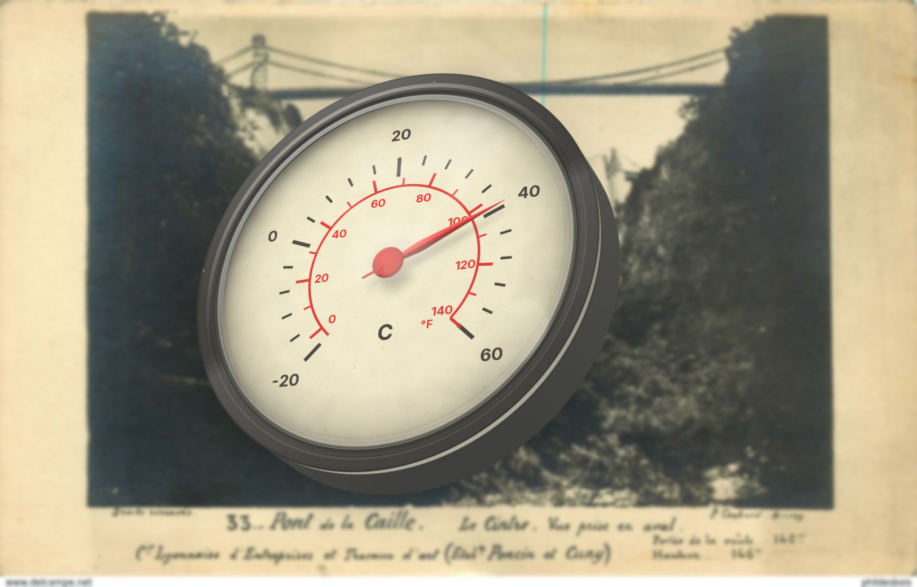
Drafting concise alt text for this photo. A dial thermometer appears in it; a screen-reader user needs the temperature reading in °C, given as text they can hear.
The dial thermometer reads 40 °C
